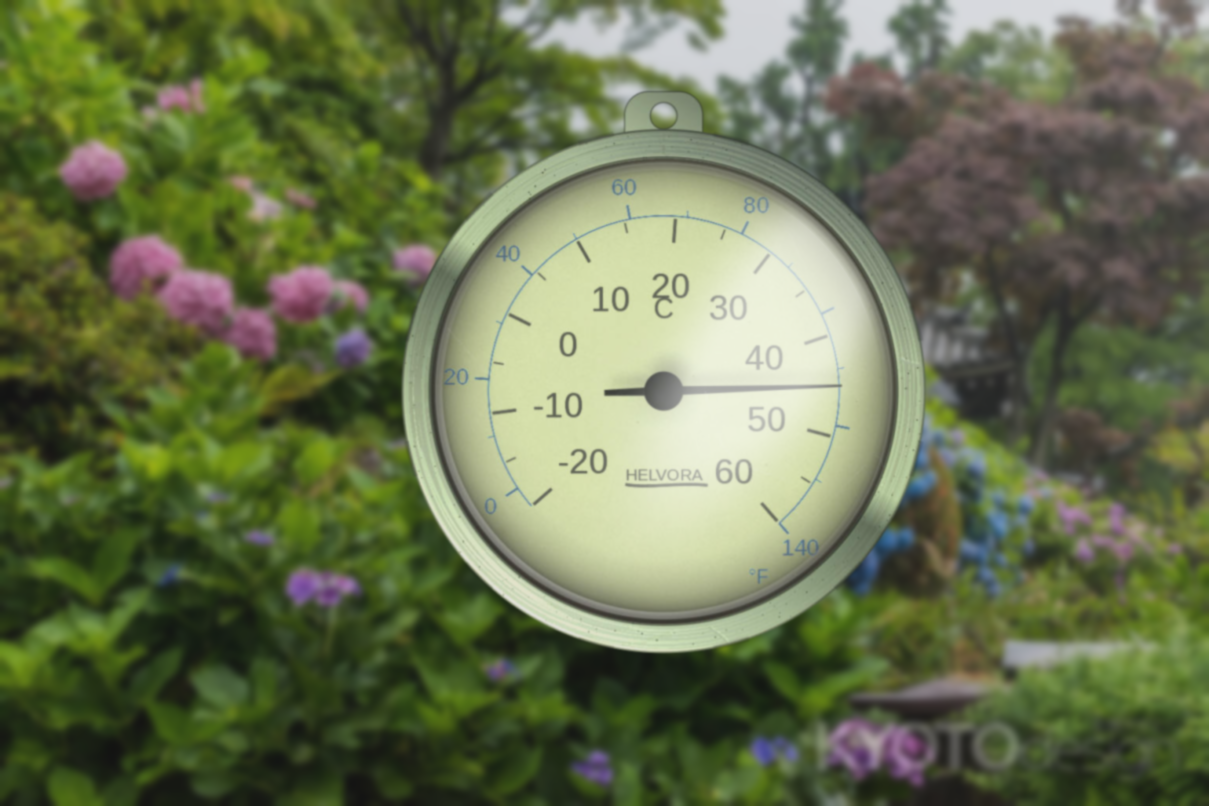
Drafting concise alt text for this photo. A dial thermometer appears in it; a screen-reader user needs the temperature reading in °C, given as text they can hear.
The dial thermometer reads 45 °C
